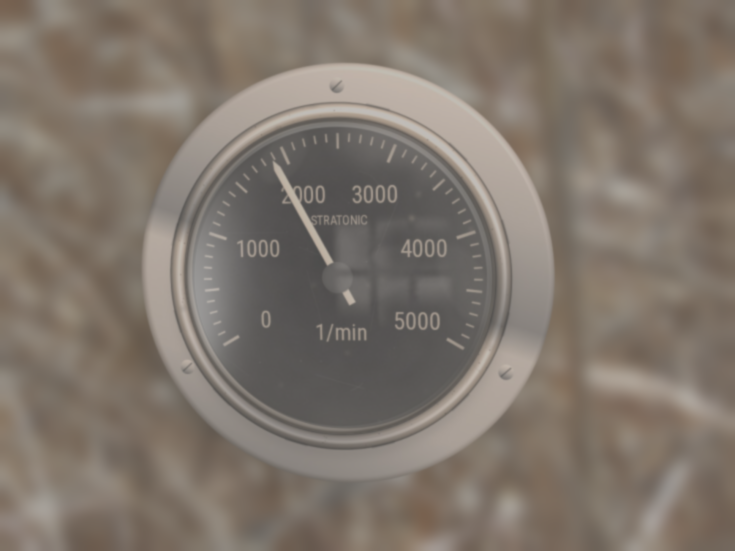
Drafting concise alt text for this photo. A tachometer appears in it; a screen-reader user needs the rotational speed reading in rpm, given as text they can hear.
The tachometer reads 1900 rpm
